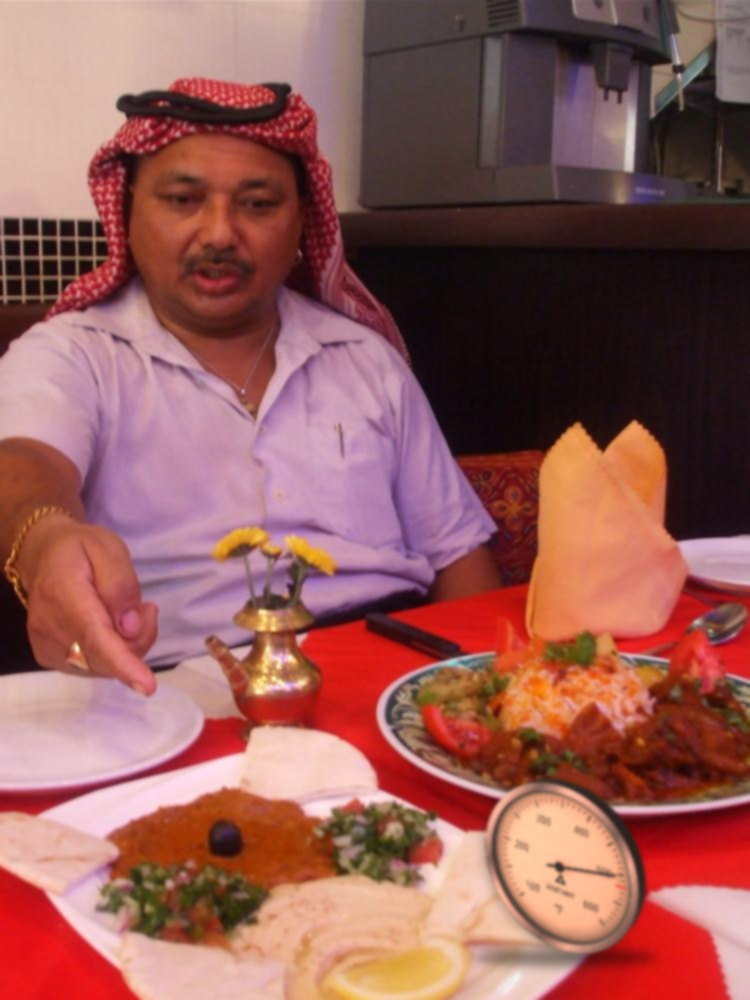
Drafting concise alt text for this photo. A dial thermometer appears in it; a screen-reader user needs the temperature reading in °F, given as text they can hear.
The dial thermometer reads 500 °F
